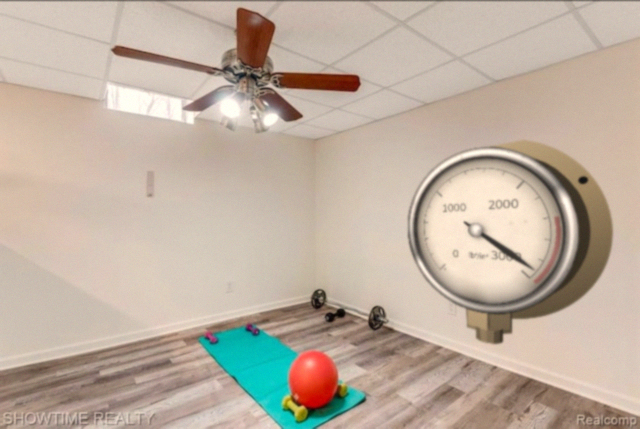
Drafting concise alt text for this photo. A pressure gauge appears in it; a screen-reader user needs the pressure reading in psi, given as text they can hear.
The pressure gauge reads 2900 psi
